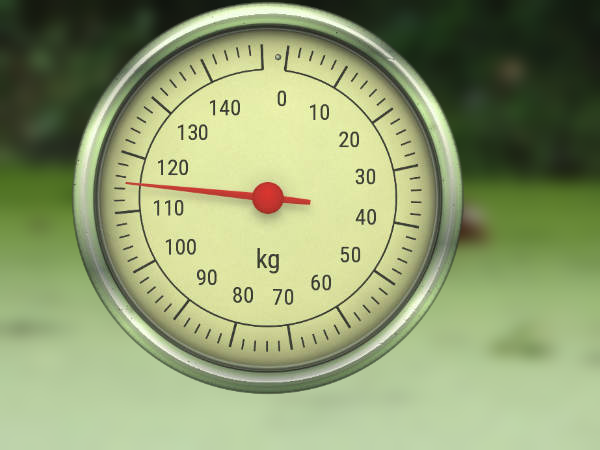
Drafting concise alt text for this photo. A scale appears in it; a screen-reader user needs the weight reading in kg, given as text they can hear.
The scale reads 115 kg
